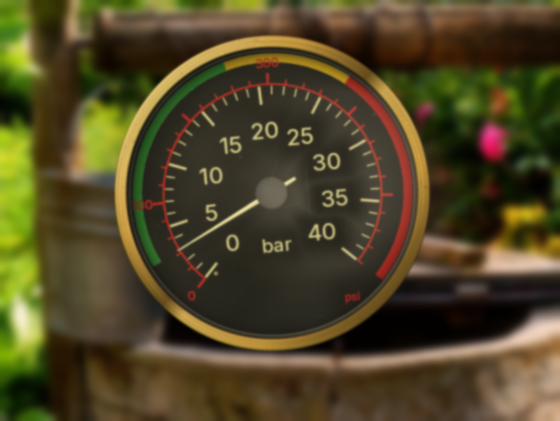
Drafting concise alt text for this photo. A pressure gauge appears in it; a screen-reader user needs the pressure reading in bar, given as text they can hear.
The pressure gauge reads 3 bar
